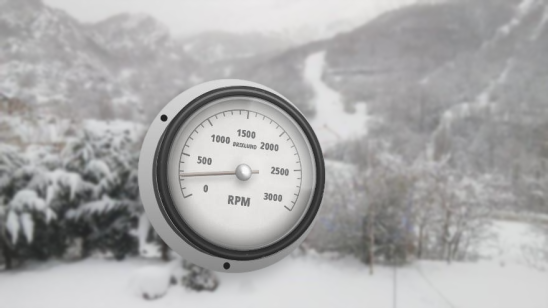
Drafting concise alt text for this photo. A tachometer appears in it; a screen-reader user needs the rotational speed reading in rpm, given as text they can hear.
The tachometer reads 250 rpm
